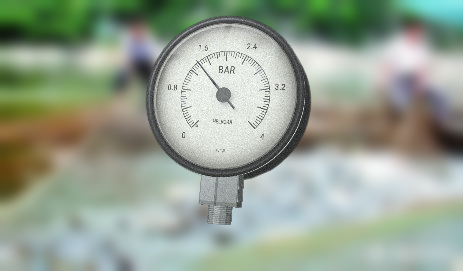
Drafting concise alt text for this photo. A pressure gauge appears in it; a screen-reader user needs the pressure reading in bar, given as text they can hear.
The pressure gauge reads 1.4 bar
